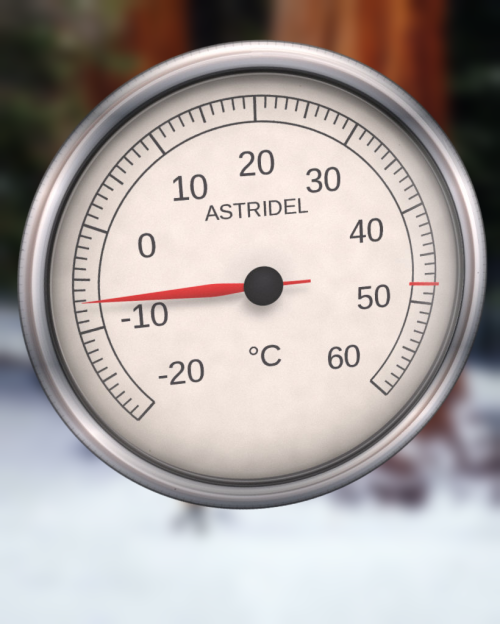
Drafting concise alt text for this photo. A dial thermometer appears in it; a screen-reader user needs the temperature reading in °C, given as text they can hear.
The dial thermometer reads -7 °C
